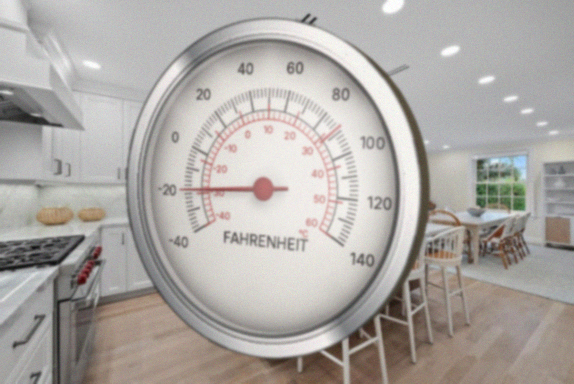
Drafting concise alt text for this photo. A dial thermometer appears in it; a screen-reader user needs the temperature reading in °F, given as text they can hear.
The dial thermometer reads -20 °F
